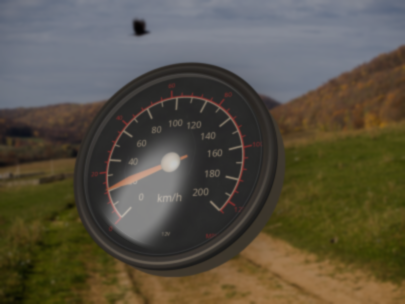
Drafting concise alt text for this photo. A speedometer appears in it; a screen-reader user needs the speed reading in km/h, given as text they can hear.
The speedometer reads 20 km/h
